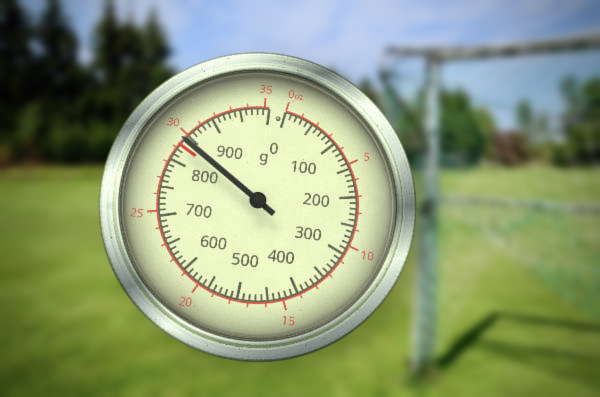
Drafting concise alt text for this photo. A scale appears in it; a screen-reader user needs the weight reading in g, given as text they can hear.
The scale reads 840 g
